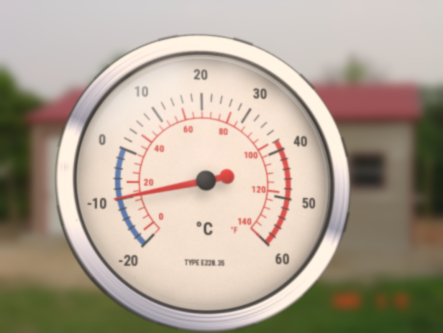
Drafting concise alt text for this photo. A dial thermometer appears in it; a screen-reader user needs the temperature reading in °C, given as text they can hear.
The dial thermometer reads -10 °C
